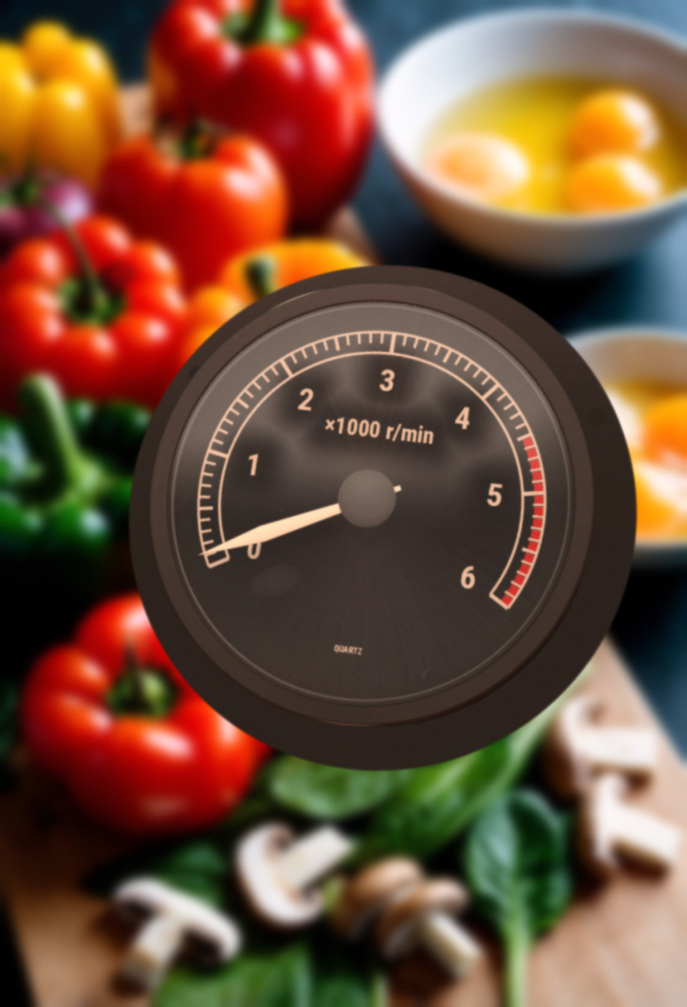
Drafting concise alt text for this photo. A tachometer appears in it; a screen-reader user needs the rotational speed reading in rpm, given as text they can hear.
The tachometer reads 100 rpm
